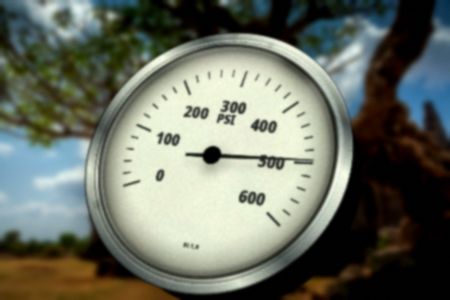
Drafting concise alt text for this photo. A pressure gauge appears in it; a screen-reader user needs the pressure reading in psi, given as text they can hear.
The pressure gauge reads 500 psi
